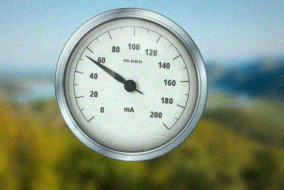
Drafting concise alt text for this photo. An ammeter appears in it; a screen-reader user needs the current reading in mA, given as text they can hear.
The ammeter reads 55 mA
